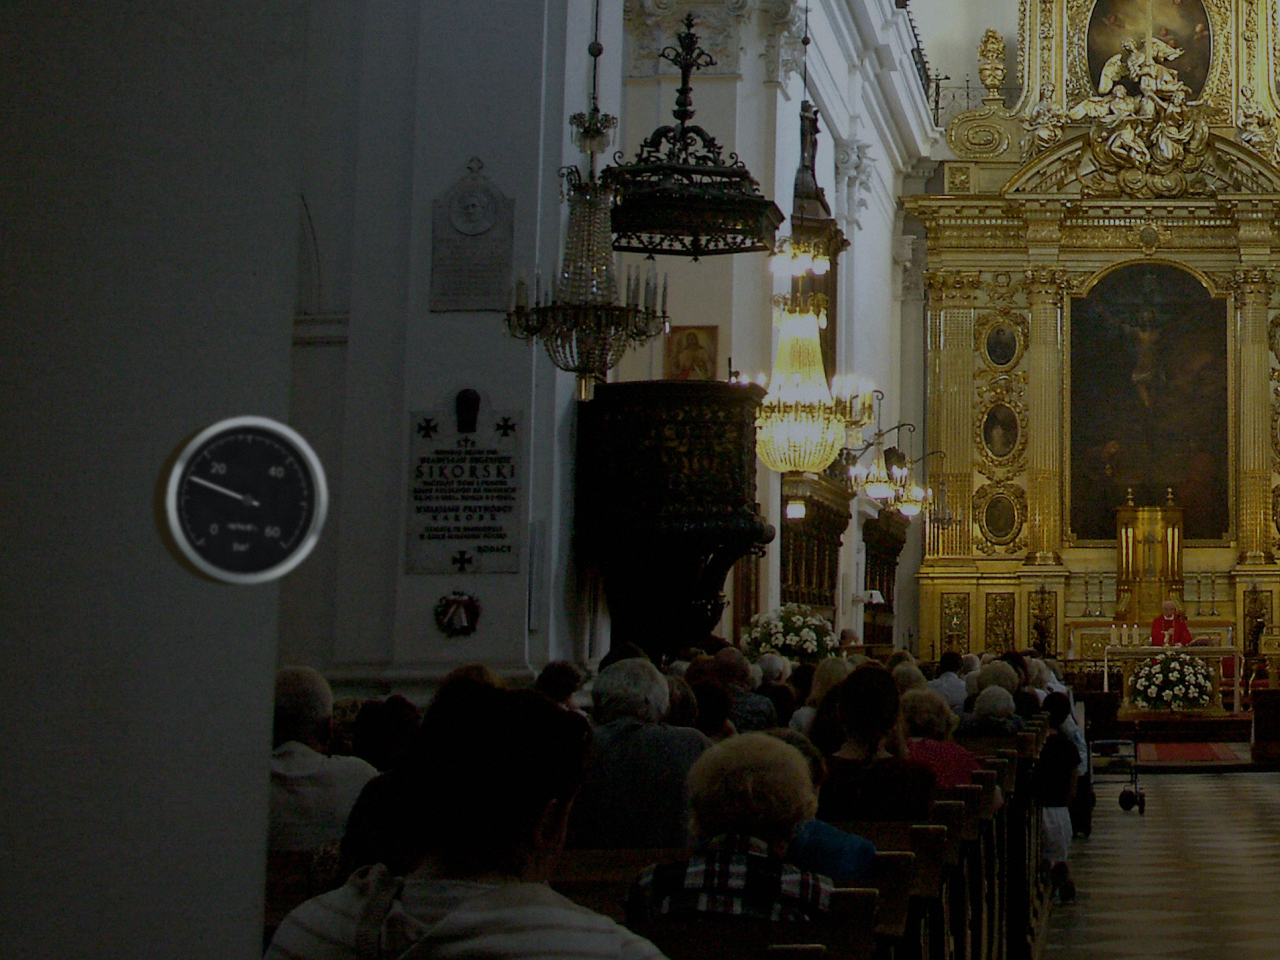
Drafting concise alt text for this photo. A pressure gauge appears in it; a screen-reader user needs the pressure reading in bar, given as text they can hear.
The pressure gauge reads 14 bar
